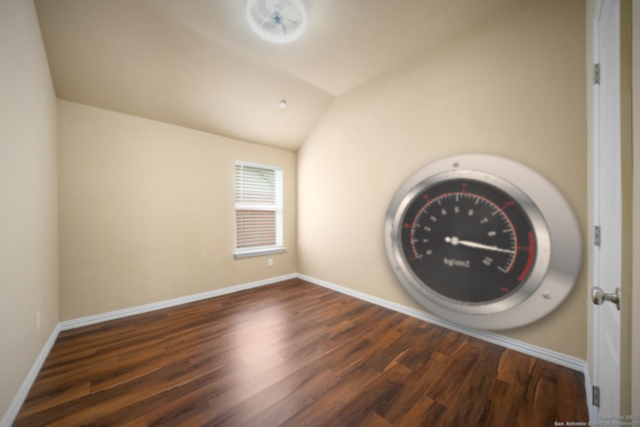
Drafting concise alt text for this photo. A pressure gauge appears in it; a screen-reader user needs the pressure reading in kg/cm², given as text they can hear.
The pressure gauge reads 9 kg/cm²
